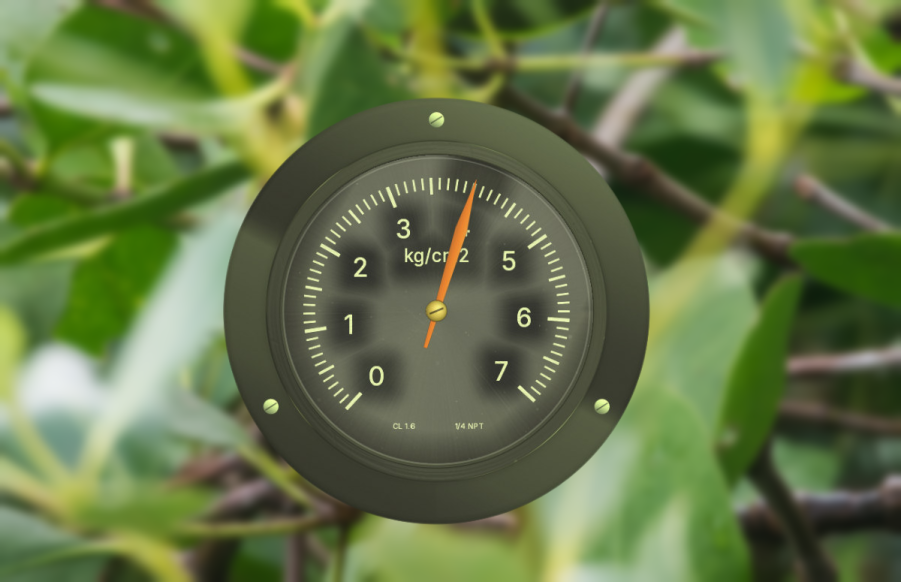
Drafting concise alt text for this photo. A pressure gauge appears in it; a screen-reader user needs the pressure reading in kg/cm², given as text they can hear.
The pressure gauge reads 4 kg/cm²
